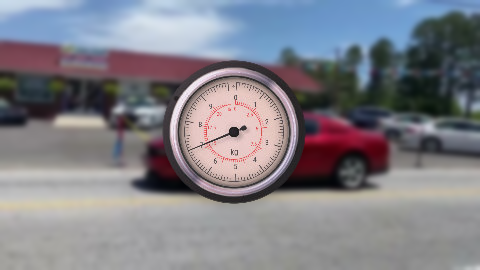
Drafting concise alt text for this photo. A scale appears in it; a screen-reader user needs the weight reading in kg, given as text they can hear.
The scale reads 7 kg
